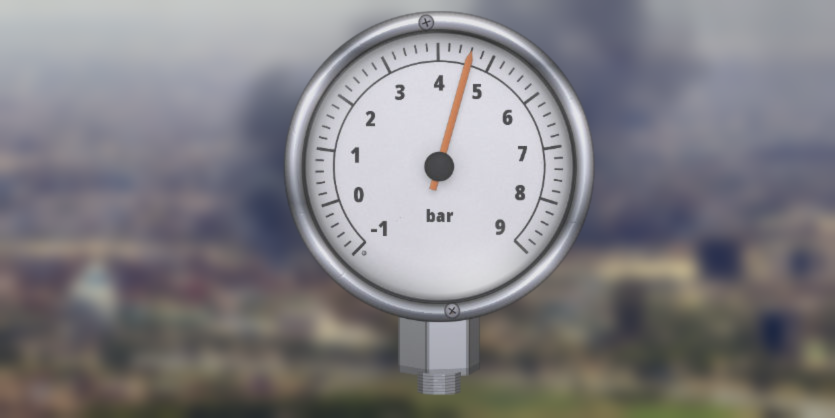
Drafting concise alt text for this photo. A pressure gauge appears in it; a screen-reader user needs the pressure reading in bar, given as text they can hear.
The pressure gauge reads 4.6 bar
